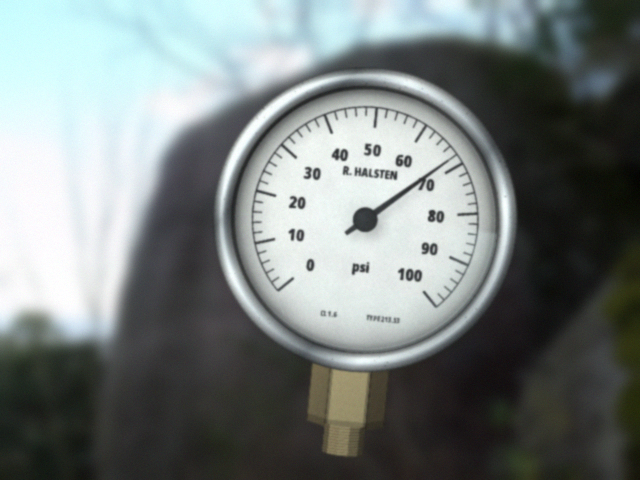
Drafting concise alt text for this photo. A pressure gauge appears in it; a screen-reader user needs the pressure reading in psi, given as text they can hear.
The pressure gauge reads 68 psi
